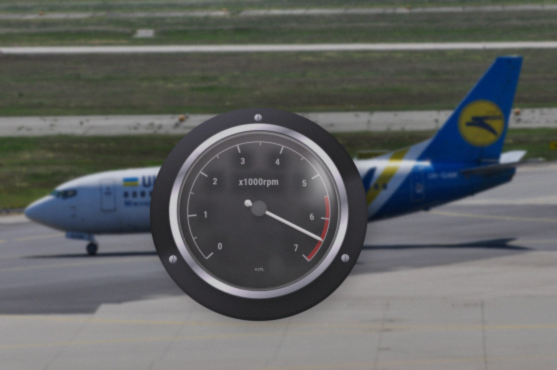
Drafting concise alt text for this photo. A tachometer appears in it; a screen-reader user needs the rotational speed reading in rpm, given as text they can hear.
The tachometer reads 6500 rpm
